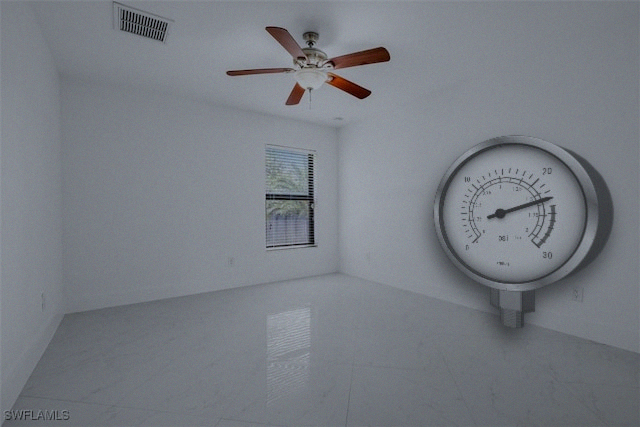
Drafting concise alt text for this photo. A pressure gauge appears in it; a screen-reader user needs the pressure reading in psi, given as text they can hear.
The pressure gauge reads 23 psi
